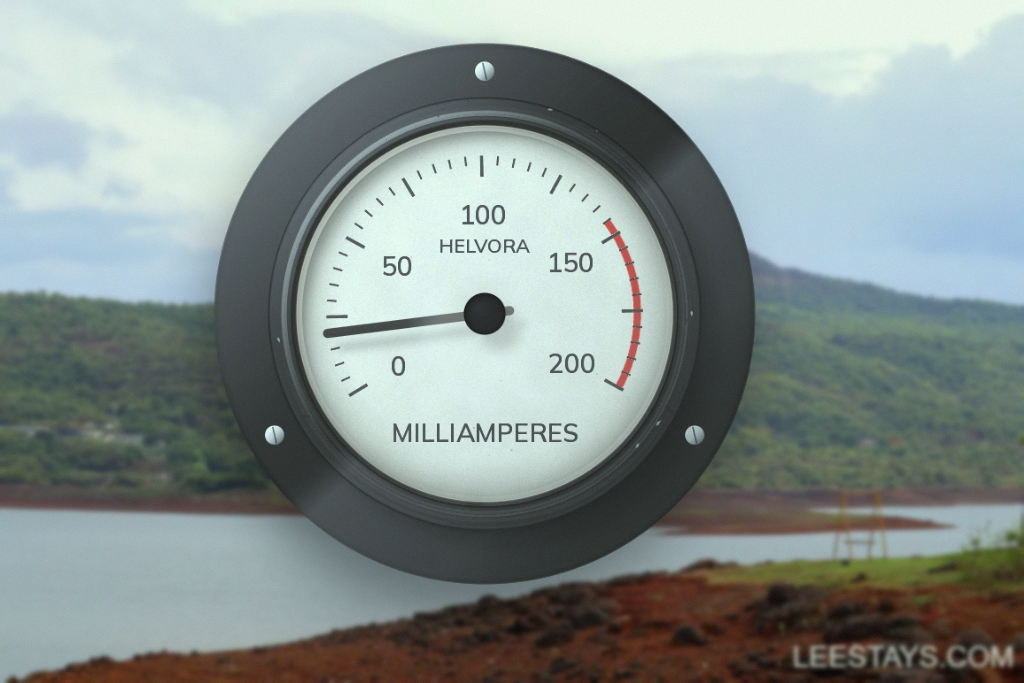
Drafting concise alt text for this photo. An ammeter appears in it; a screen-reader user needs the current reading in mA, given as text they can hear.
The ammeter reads 20 mA
